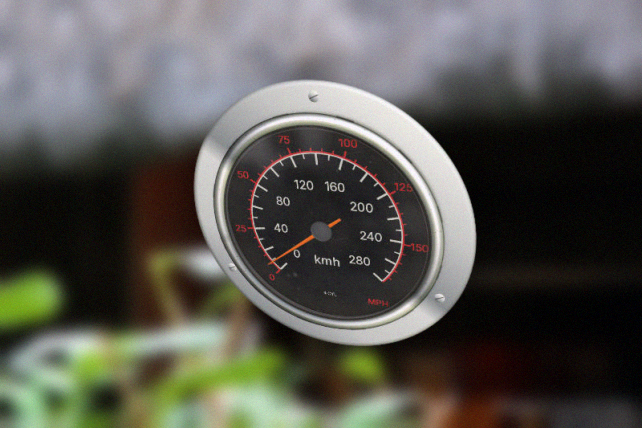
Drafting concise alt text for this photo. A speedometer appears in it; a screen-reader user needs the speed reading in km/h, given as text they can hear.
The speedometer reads 10 km/h
